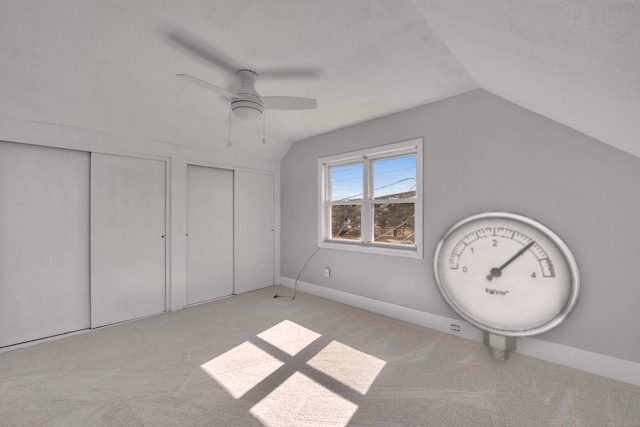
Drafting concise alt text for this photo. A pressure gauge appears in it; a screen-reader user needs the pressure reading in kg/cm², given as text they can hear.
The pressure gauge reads 3 kg/cm²
